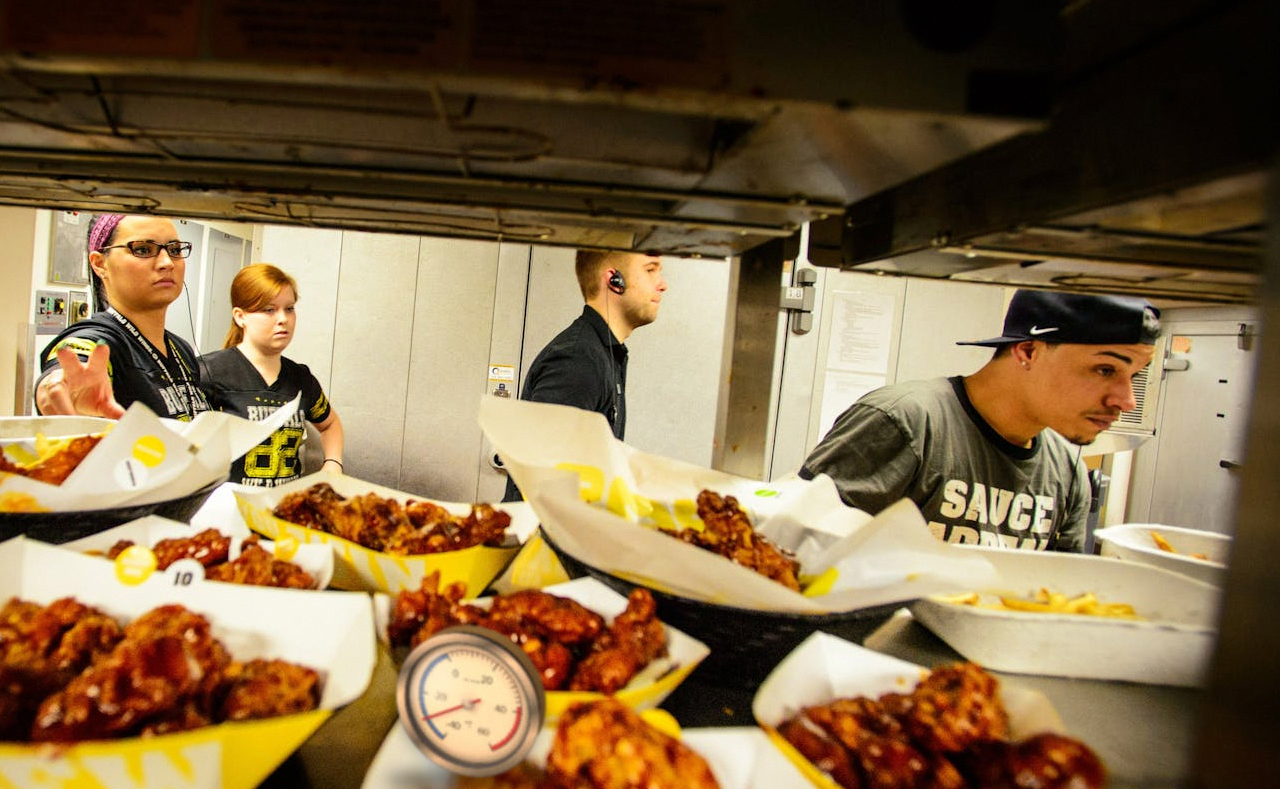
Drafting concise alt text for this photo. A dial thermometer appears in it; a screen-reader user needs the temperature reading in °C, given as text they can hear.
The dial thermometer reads -30 °C
